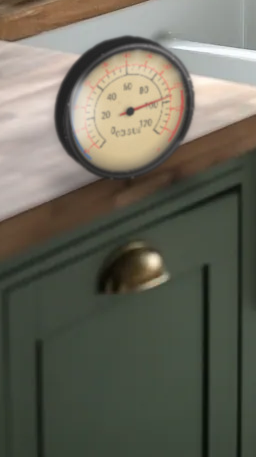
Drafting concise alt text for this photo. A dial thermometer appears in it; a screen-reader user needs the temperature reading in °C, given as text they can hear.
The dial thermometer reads 96 °C
